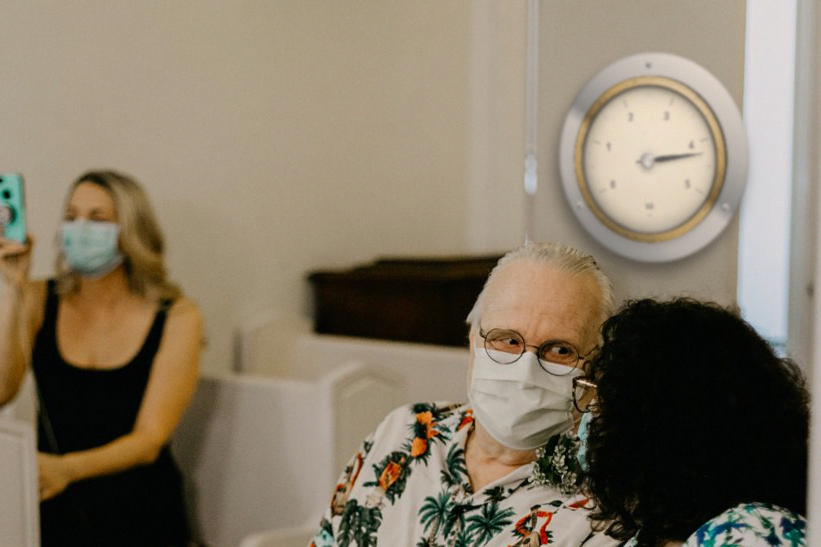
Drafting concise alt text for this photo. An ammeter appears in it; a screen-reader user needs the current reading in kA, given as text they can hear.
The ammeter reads 4.25 kA
